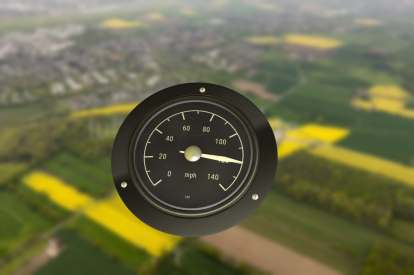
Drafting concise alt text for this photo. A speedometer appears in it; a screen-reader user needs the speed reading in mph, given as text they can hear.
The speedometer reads 120 mph
